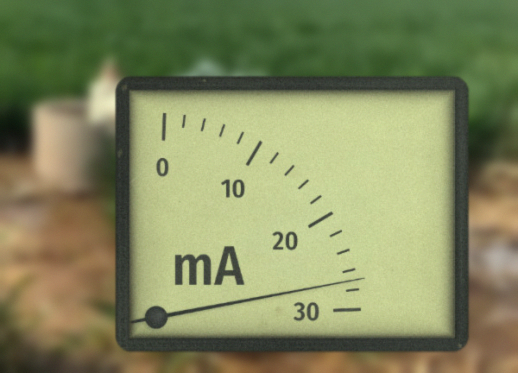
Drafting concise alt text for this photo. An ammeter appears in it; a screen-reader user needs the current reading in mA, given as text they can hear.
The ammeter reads 27 mA
